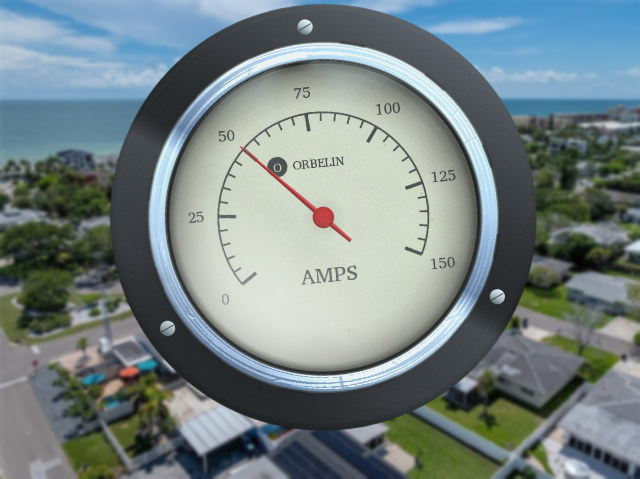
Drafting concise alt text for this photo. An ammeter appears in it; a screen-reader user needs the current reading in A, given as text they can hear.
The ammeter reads 50 A
